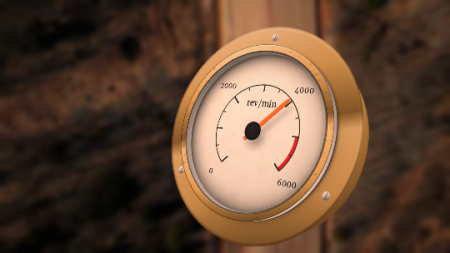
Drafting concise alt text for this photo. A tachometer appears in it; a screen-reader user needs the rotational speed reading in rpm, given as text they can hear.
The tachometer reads 4000 rpm
